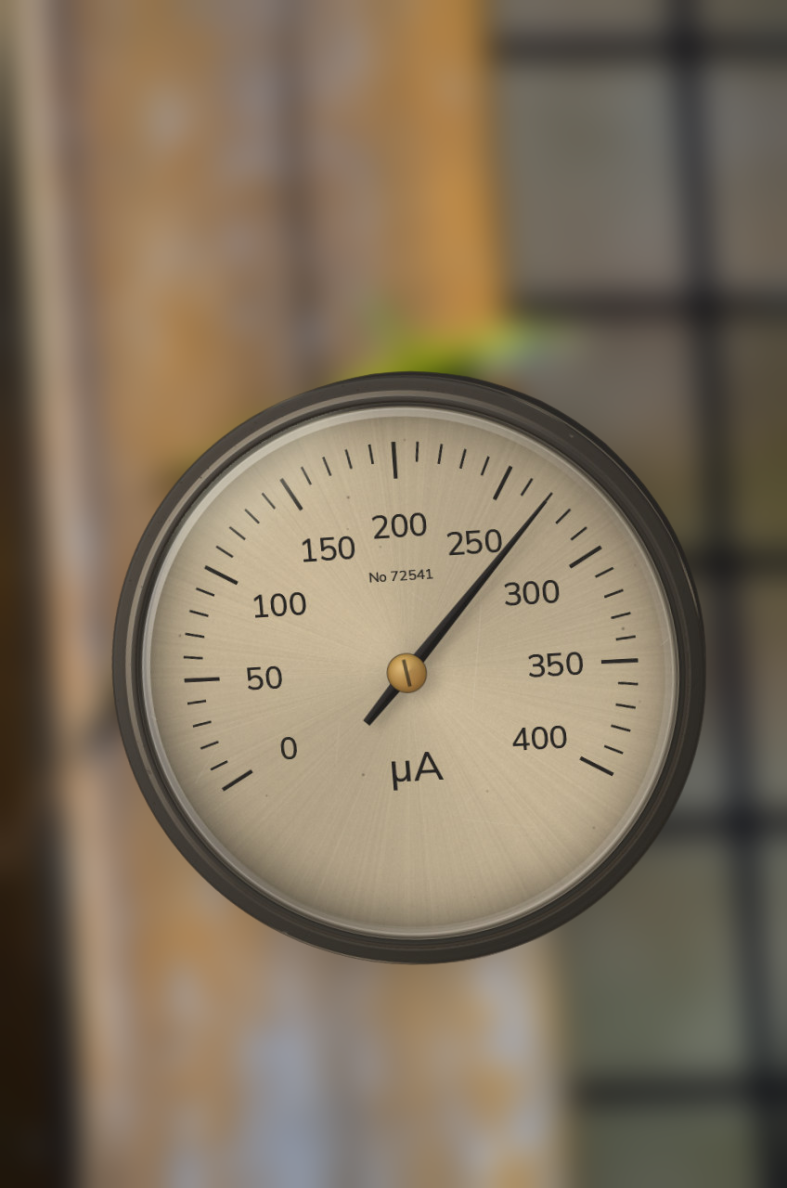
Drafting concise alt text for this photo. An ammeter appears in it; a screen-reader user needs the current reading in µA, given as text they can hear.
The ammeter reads 270 µA
